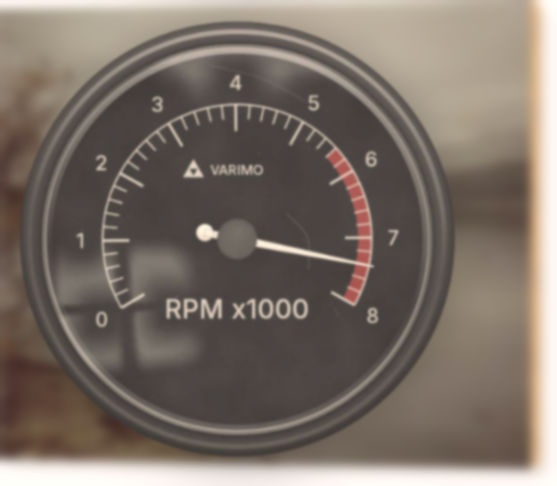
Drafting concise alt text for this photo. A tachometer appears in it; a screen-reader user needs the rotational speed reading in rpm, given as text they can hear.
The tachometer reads 7400 rpm
